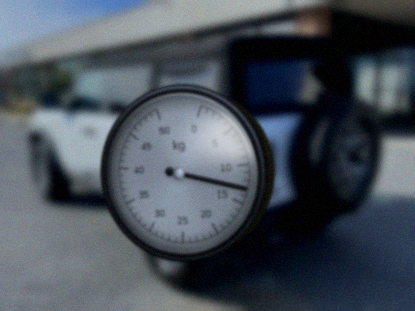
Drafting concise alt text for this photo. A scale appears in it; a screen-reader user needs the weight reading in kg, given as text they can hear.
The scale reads 13 kg
